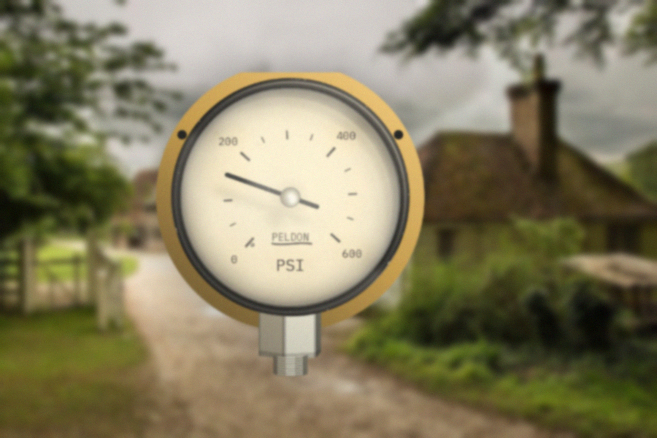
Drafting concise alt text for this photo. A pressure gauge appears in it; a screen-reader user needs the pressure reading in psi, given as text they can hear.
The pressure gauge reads 150 psi
